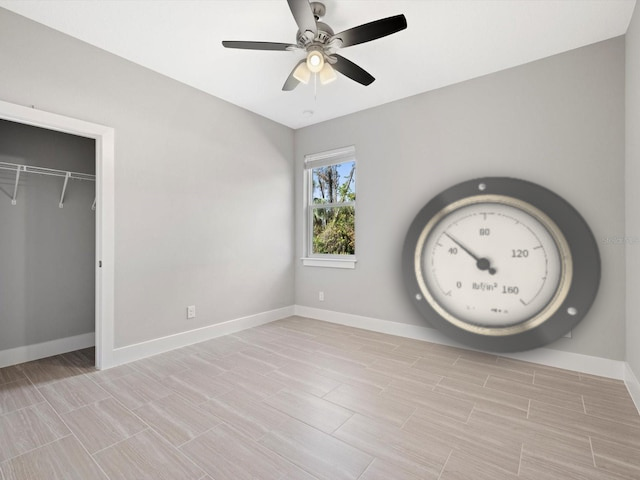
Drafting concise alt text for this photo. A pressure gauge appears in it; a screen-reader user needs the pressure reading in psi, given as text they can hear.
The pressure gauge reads 50 psi
